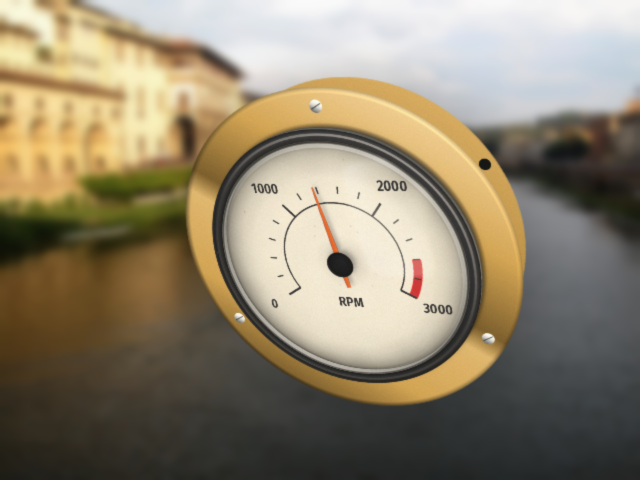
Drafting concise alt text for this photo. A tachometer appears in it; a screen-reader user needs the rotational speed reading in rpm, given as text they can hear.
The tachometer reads 1400 rpm
